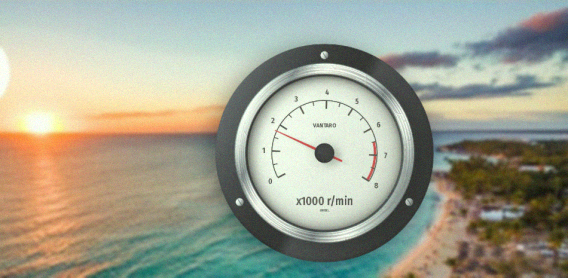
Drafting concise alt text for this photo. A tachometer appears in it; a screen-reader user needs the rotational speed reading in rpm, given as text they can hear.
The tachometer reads 1750 rpm
